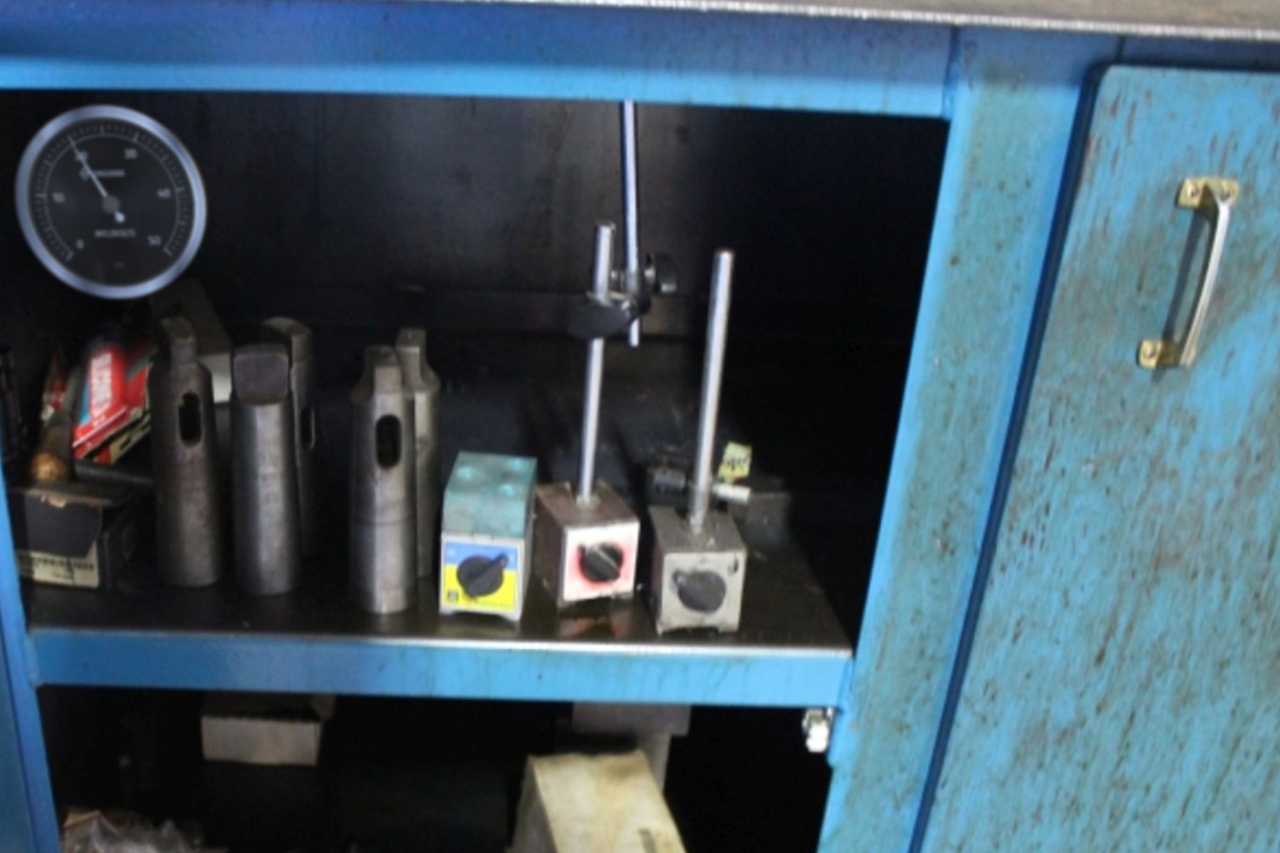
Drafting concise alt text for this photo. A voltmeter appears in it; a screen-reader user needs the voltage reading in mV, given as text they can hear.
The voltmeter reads 20 mV
